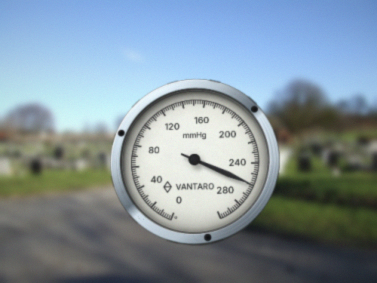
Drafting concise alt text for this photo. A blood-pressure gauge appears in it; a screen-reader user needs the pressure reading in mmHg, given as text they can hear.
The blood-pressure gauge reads 260 mmHg
